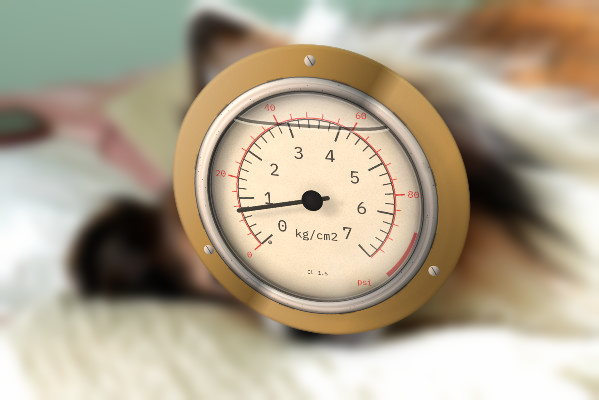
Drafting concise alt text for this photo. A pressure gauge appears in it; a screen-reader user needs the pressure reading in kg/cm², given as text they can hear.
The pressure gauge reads 0.8 kg/cm²
